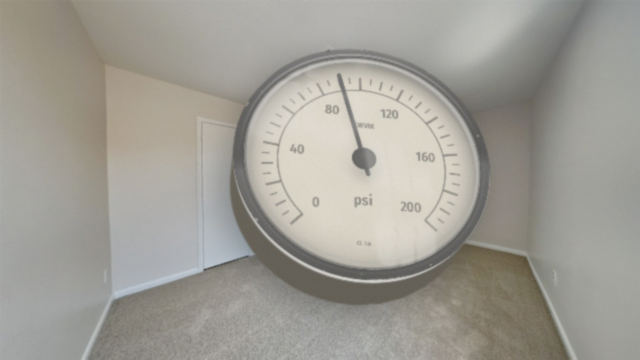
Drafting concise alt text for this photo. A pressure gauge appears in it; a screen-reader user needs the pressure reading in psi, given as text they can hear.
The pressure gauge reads 90 psi
